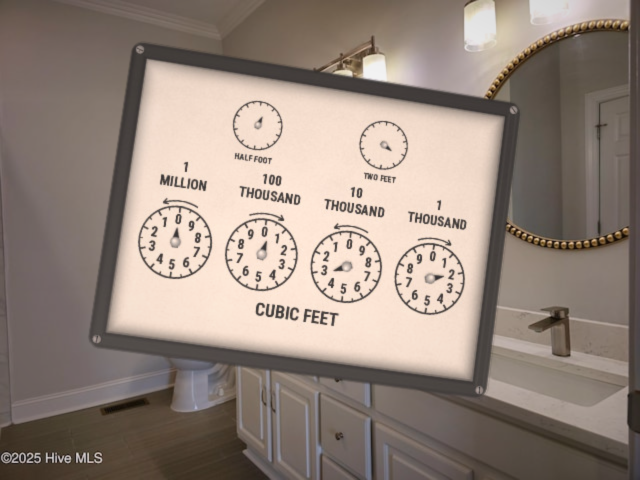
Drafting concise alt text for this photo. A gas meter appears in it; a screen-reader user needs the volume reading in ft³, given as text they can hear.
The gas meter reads 3200 ft³
